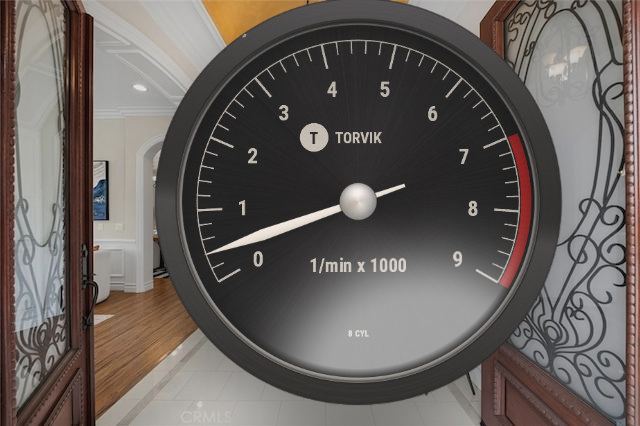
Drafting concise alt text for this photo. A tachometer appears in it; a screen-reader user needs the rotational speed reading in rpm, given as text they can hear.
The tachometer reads 400 rpm
